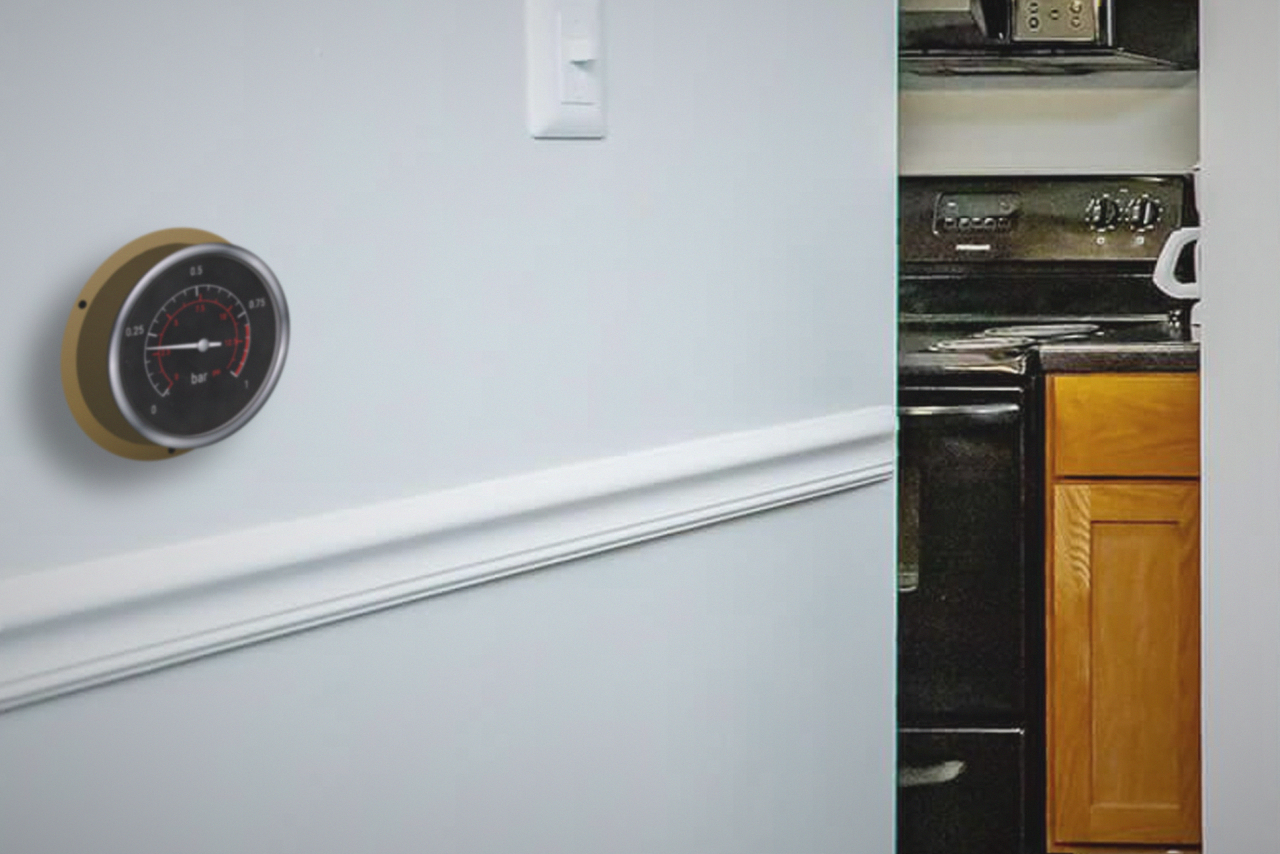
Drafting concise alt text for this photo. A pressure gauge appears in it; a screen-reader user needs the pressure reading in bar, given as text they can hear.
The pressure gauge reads 0.2 bar
